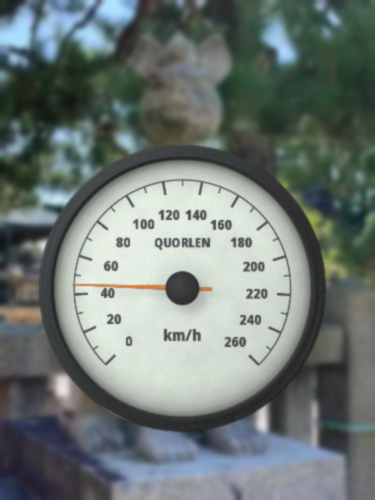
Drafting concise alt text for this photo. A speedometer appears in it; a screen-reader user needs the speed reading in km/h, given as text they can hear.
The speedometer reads 45 km/h
